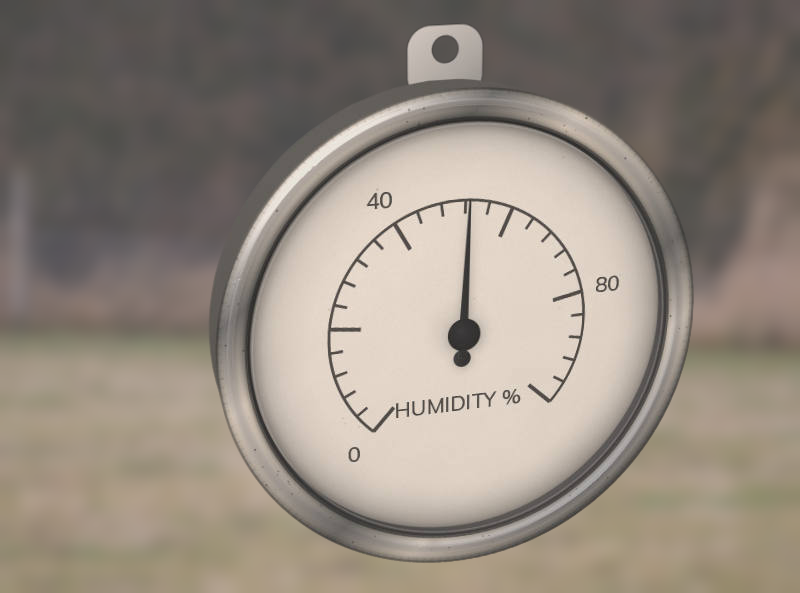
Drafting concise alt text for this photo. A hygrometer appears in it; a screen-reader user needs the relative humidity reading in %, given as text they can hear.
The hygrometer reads 52 %
